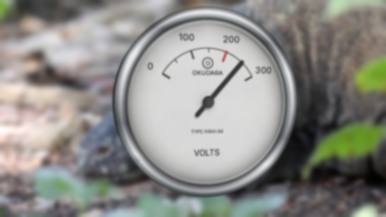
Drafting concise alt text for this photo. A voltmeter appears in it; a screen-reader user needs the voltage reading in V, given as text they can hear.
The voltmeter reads 250 V
